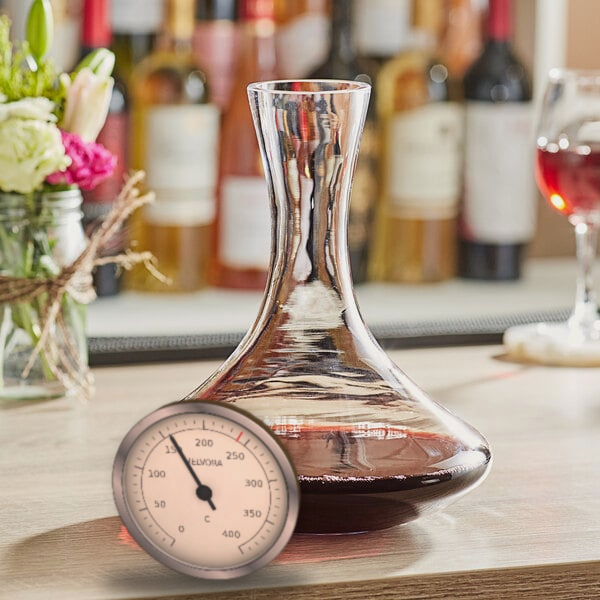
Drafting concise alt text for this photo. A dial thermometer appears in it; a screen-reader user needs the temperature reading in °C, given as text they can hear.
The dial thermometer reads 160 °C
